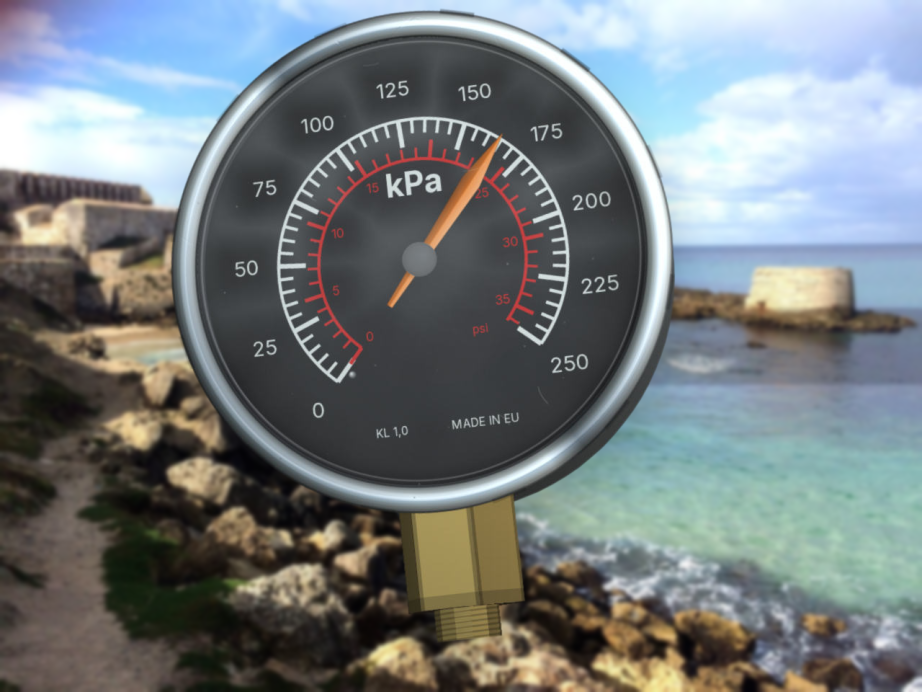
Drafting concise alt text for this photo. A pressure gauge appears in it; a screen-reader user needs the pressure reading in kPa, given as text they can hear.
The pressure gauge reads 165 kPa
